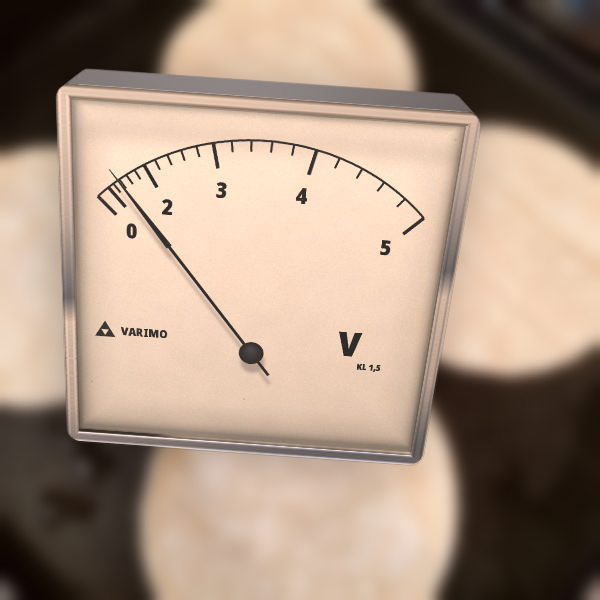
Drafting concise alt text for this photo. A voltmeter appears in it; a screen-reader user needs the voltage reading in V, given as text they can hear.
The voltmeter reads 1.4 V
